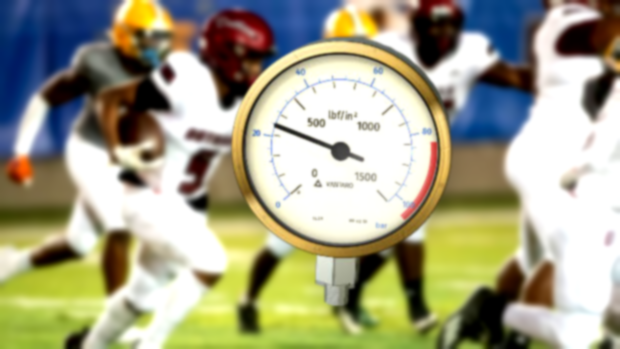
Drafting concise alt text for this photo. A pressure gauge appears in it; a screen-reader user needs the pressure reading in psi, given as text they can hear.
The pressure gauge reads 350 psi
